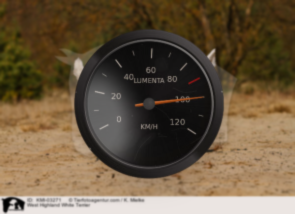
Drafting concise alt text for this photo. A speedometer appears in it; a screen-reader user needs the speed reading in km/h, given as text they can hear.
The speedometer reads 100 km/h
